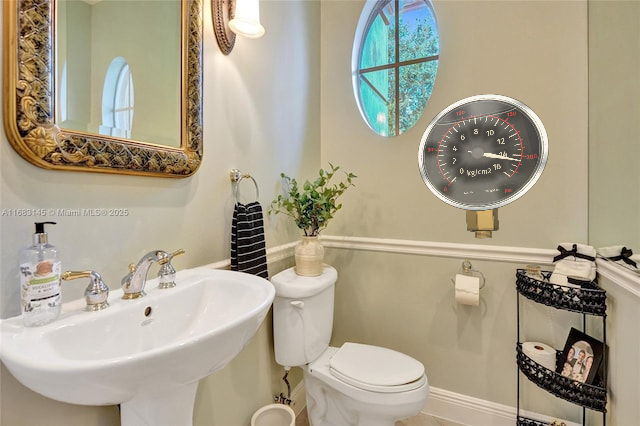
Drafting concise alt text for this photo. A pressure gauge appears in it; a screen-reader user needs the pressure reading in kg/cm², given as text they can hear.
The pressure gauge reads 14.5 kg/cm²
